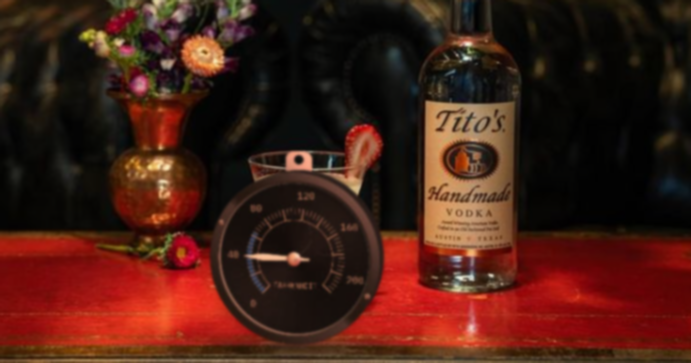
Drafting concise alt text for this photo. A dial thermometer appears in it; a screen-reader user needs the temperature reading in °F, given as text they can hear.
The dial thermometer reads 40 °F
